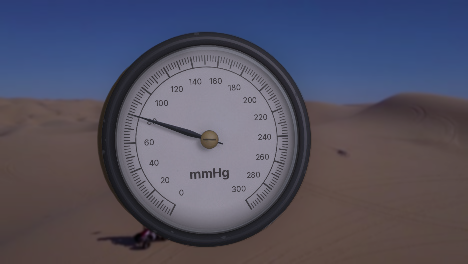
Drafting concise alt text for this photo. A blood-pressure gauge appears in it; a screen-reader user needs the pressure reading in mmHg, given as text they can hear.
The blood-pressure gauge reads 80 mmHg
